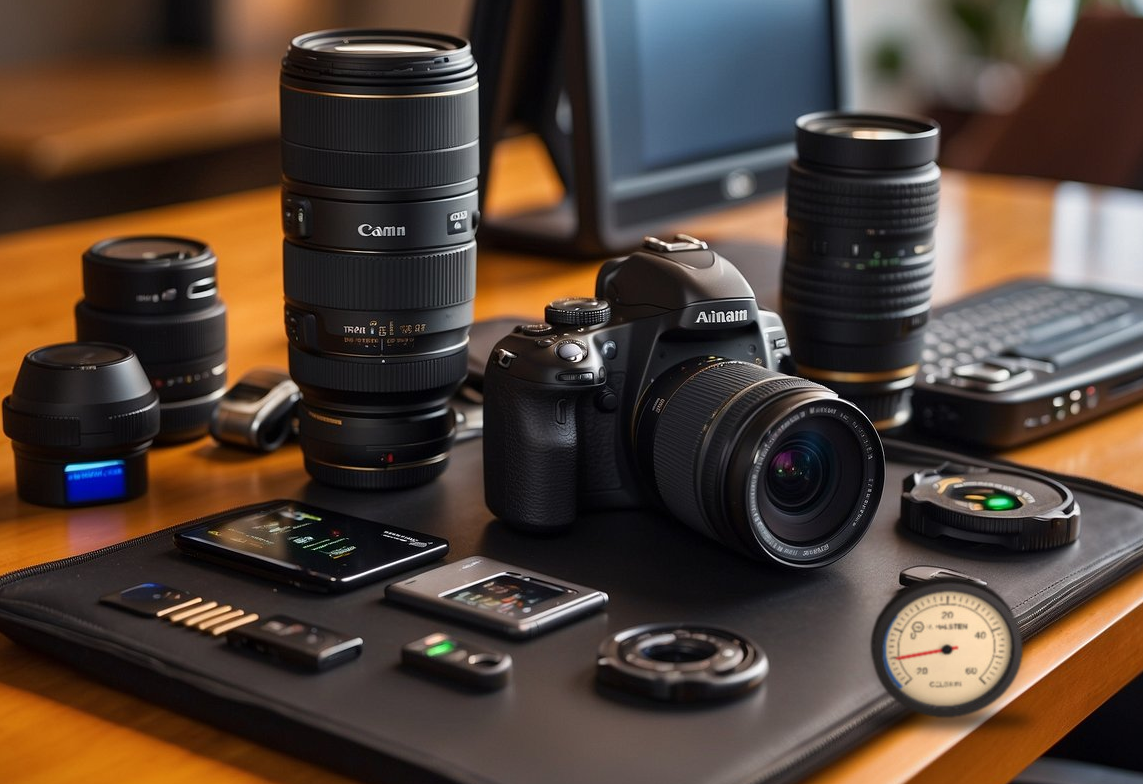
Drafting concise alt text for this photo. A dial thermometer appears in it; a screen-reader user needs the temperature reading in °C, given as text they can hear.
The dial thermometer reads -10 °C
